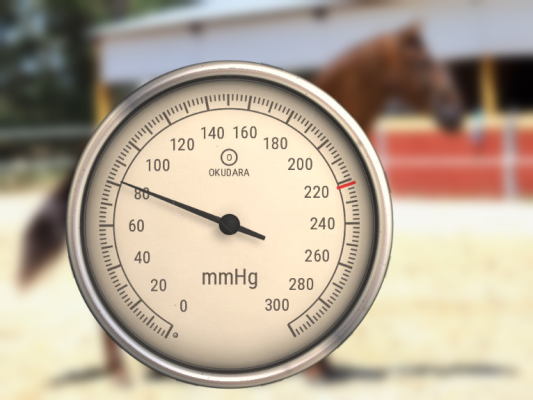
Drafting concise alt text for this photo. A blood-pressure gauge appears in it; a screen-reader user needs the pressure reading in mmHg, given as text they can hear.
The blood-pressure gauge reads 82 mmHg
